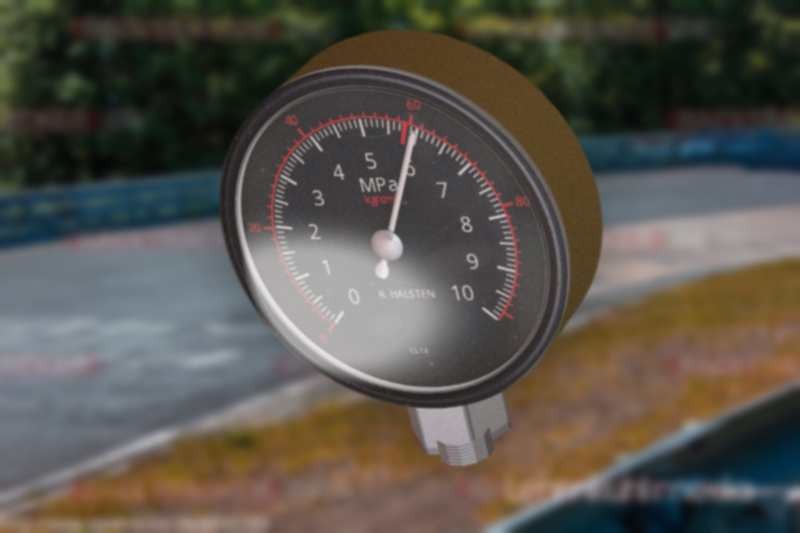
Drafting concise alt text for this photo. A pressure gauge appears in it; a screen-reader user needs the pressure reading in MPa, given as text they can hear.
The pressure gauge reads 6 MPa
